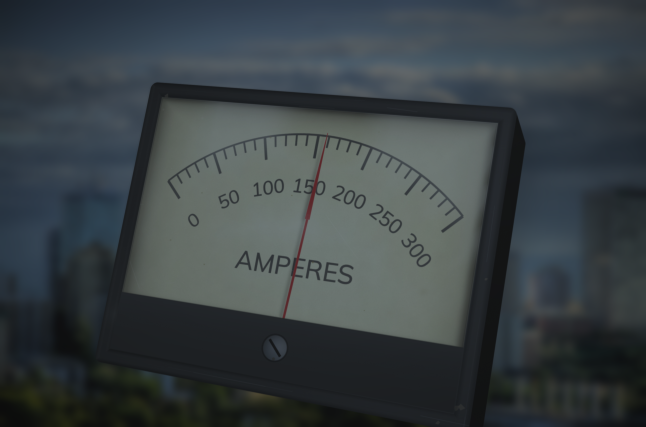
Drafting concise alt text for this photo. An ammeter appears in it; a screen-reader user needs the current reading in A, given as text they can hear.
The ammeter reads 160 A
